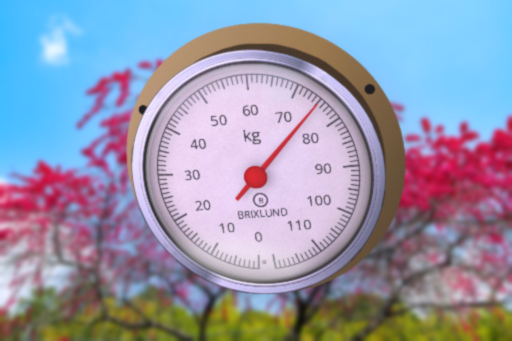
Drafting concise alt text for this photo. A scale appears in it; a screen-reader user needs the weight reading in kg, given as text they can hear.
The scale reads 75 kg
